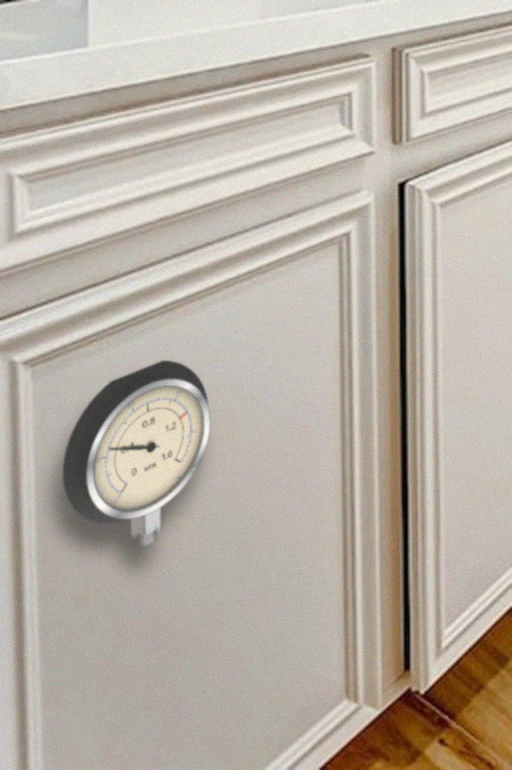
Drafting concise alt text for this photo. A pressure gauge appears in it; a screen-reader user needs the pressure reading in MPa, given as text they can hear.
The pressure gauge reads 0.4 MPa
